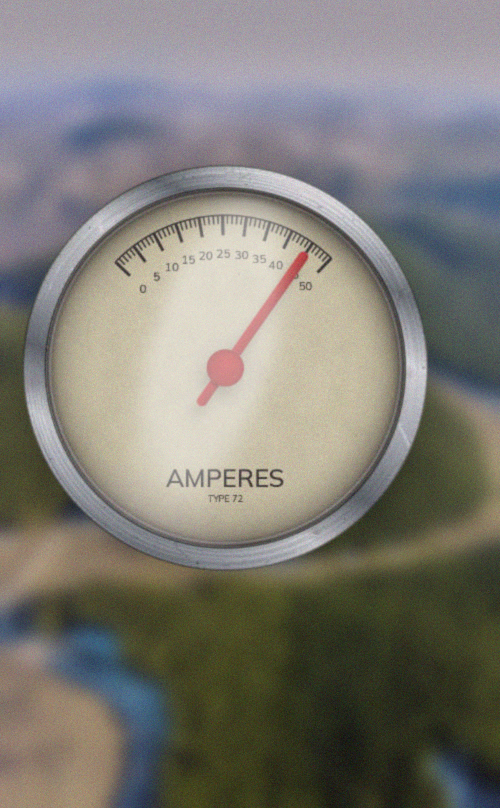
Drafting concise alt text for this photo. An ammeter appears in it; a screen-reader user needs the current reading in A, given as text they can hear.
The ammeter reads 45 A
